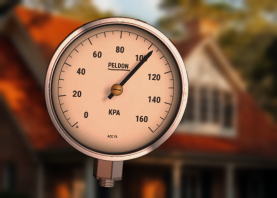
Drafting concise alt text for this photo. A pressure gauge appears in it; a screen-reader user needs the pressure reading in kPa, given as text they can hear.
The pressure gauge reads 102.5 kPa
